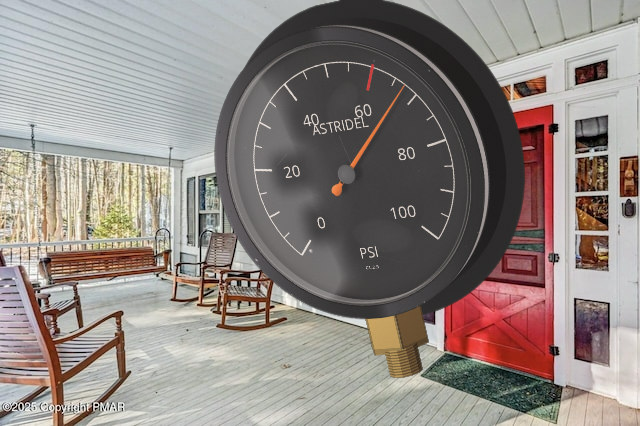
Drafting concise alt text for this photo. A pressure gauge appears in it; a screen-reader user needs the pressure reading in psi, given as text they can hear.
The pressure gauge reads 67.5 psi
